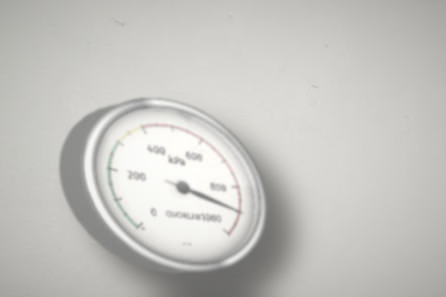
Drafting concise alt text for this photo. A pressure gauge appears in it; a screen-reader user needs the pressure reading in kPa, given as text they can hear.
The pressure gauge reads 900 kPa
